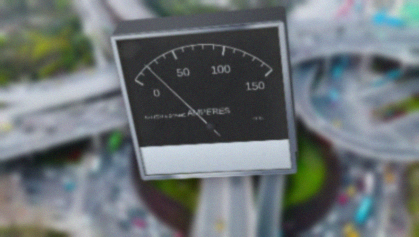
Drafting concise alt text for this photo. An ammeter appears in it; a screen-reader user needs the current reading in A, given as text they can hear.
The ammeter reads 20 A
